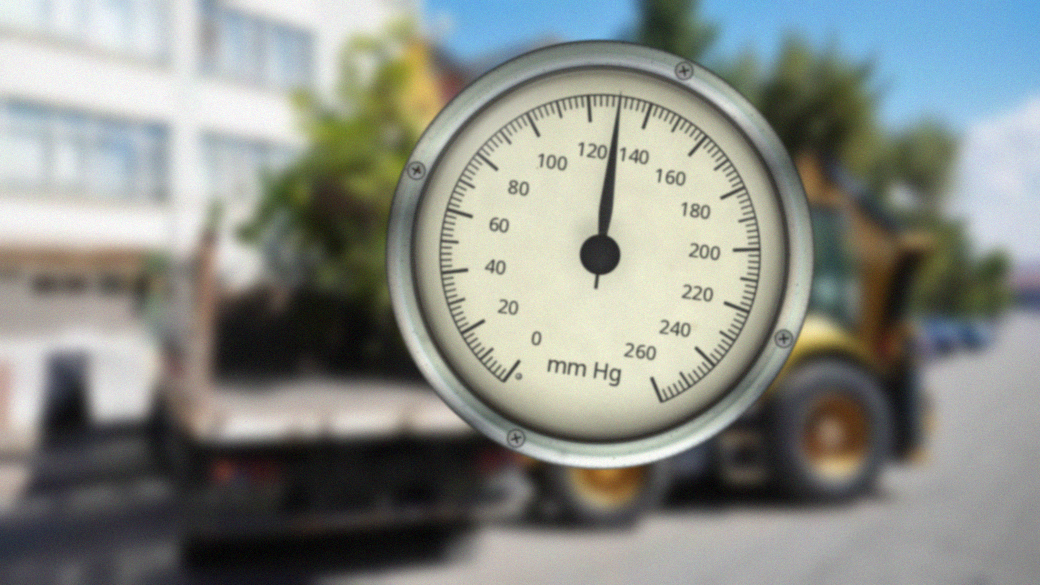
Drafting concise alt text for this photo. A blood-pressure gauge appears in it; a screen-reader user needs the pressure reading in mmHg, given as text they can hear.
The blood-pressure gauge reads 130 mmHg
